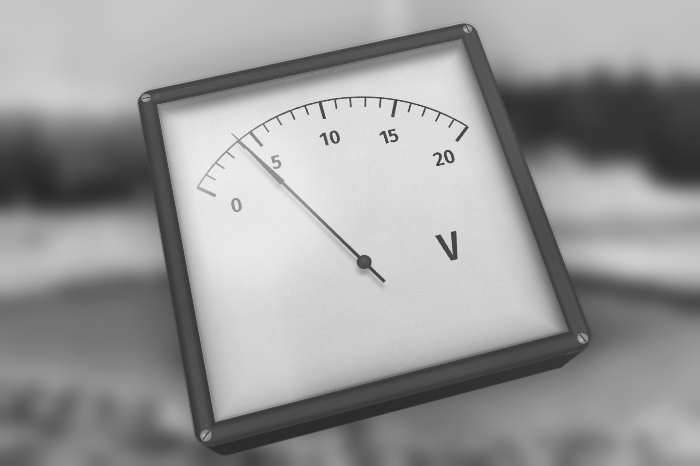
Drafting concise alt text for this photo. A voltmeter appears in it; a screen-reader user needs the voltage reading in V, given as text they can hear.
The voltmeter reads 4 V
